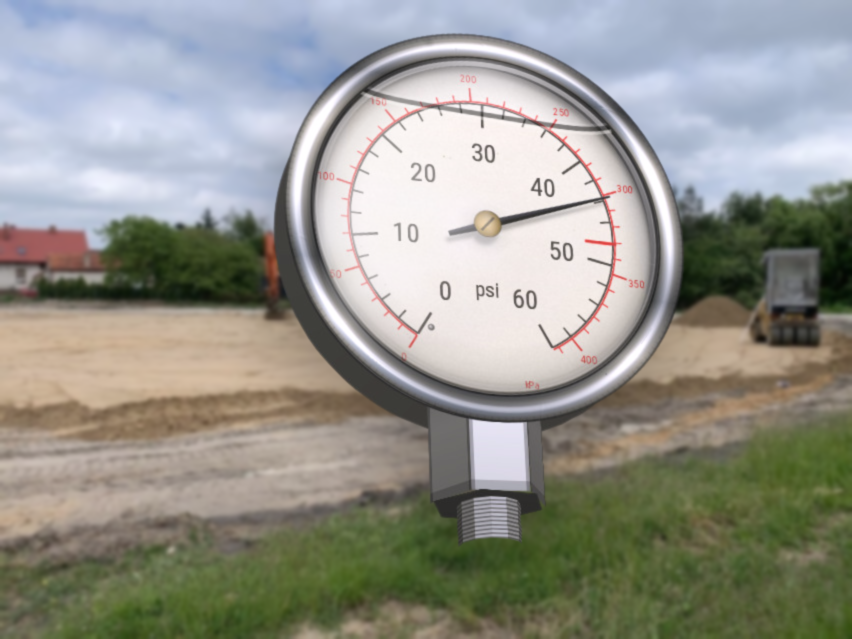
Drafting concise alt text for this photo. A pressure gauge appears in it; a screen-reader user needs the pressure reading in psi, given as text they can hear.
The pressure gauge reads 44 psi
